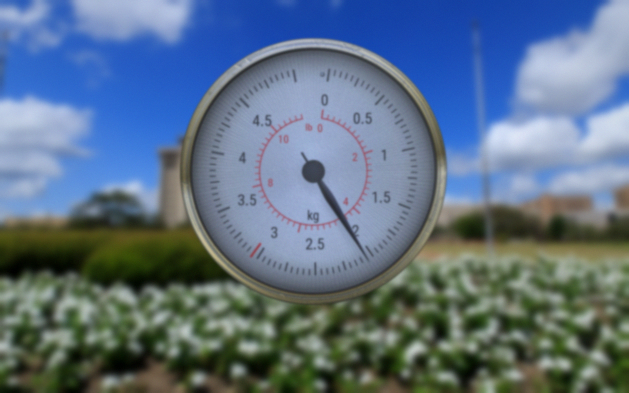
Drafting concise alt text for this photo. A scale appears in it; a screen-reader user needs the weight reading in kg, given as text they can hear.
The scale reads 2.05 kg
